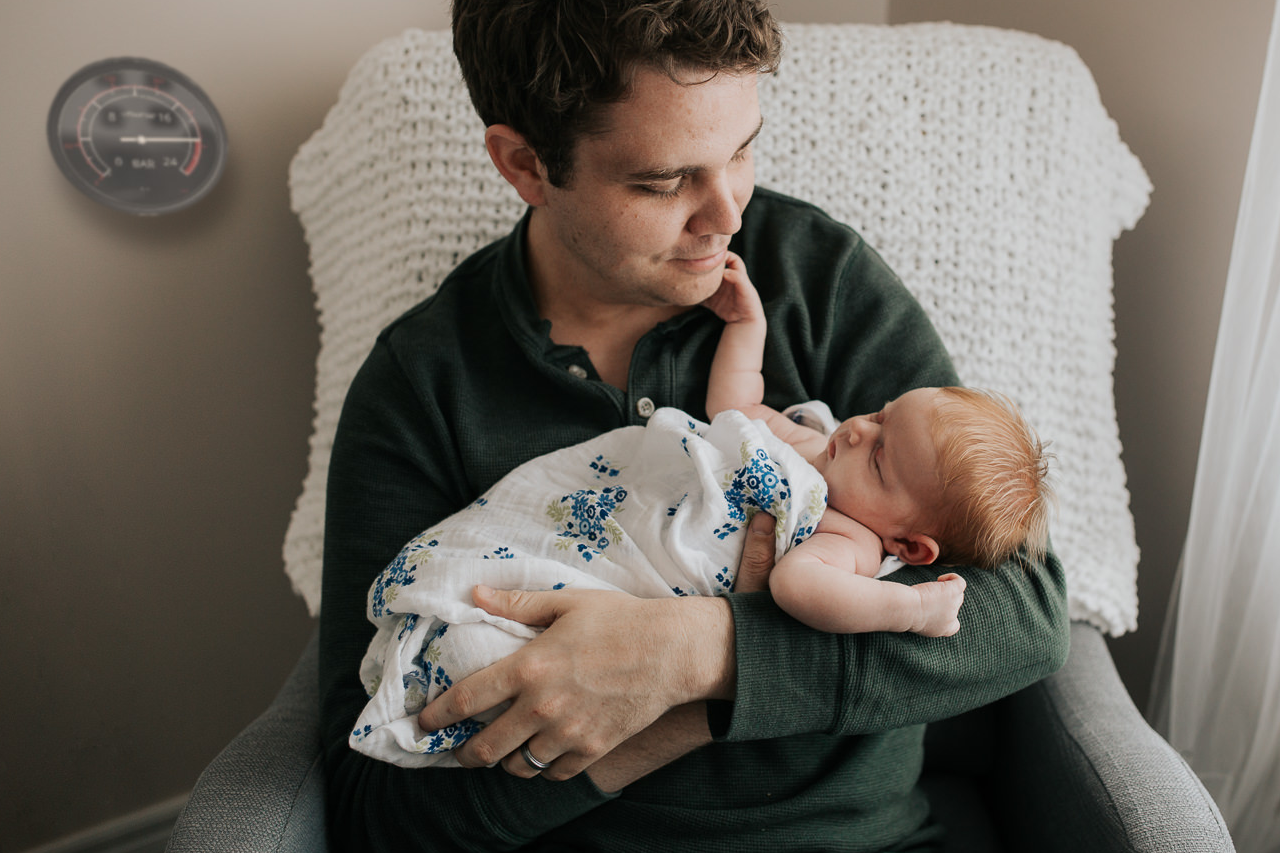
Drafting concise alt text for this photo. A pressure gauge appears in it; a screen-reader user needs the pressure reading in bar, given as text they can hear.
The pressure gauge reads 20 bar
